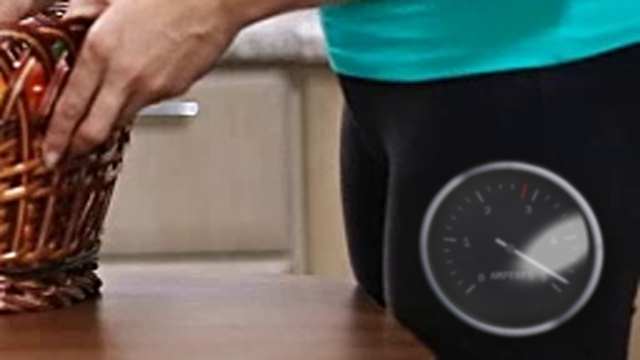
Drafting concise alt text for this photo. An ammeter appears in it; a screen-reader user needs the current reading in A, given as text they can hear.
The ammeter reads 4.8 A
